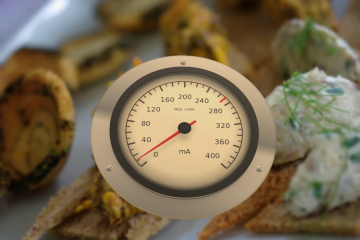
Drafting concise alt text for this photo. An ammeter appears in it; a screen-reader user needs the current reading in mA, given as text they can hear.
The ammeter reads 10 mA
